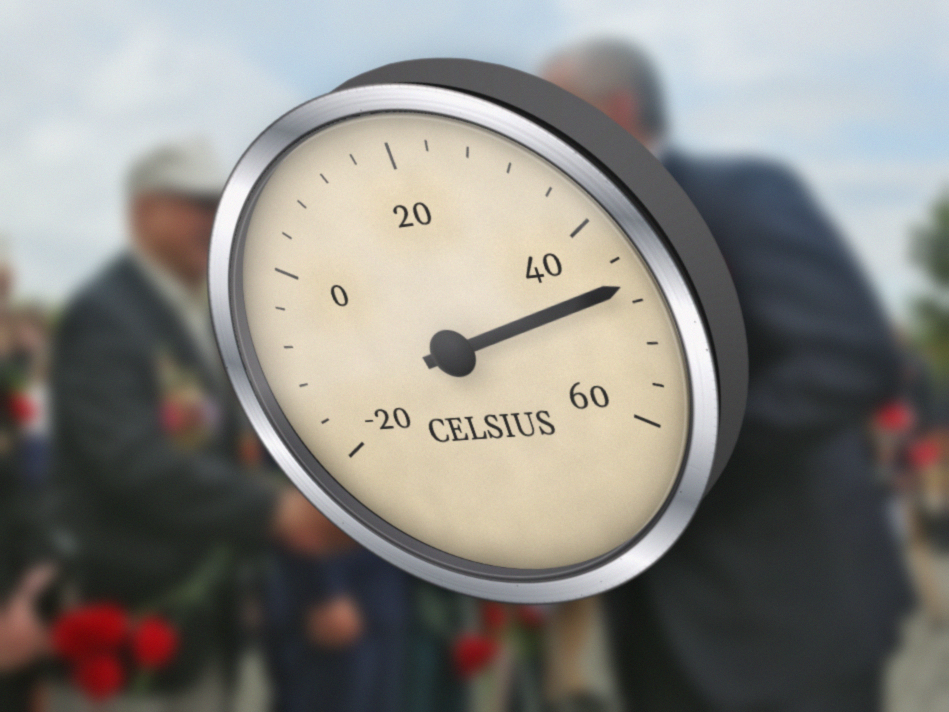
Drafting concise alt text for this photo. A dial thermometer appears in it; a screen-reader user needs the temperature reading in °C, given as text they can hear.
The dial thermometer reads 46 °C
